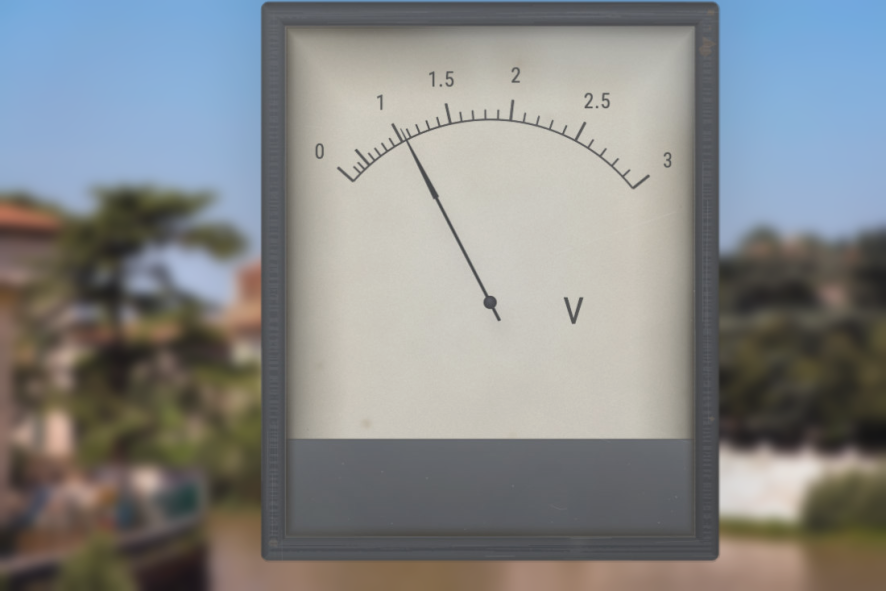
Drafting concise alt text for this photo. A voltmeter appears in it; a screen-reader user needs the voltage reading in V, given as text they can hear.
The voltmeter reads 1.05 V
